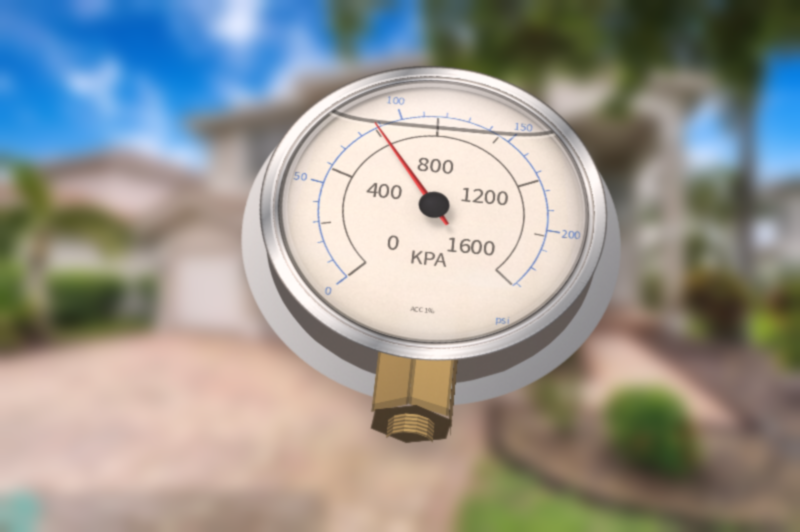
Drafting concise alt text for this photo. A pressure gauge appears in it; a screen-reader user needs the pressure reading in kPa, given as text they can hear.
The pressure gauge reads 600 kPa
